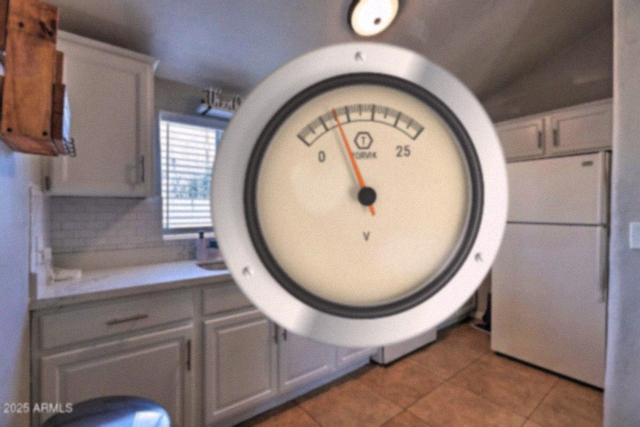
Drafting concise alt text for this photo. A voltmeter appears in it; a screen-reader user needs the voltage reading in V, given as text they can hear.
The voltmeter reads 7.5 V
